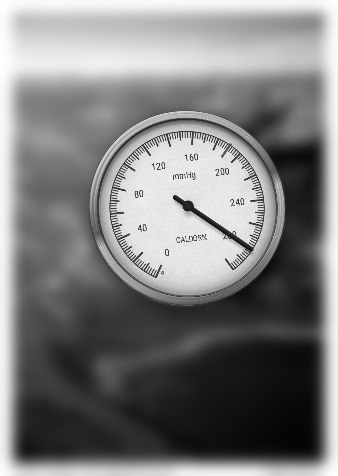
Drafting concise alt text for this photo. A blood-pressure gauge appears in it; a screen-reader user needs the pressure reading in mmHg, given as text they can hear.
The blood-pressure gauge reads 280 mmHg
